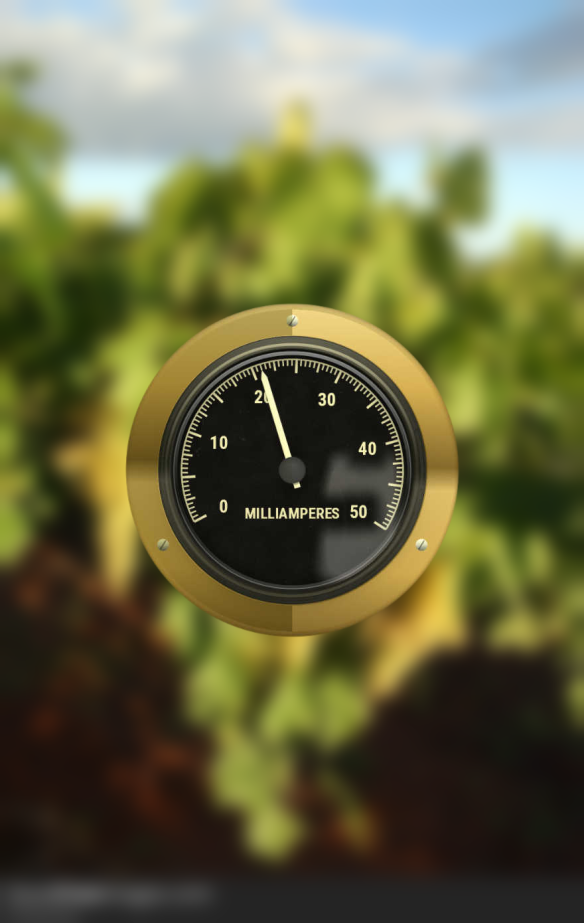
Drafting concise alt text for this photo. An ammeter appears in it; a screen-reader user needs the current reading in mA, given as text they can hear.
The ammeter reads 21 mA
